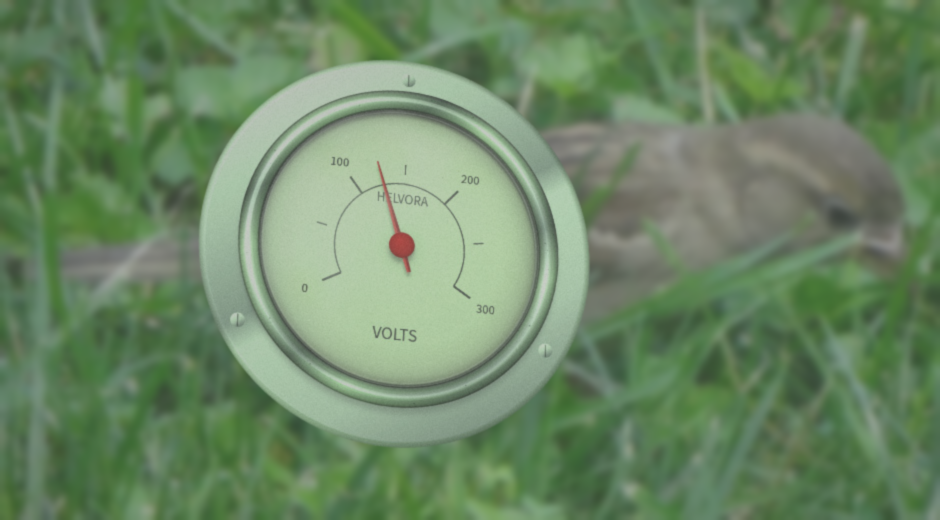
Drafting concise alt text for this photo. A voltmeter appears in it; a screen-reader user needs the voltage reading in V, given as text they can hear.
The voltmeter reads 125 V
